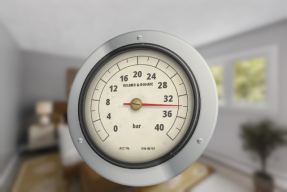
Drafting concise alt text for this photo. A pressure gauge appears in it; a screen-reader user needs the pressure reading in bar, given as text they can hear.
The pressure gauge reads 34 bar
